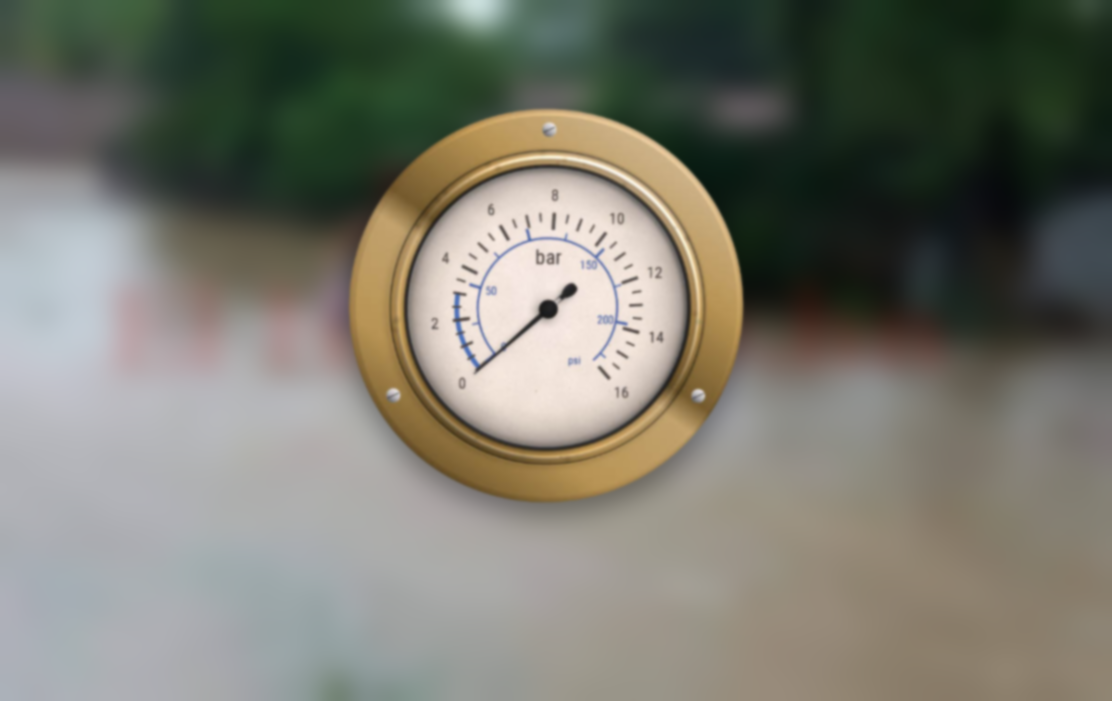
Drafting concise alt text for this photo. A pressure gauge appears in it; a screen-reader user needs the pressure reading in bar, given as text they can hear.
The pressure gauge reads 0 bar
